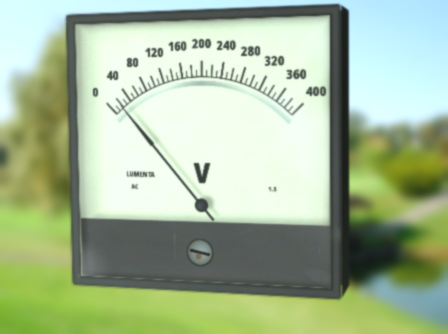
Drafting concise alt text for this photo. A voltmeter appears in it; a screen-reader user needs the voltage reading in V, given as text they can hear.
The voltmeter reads 20 V
